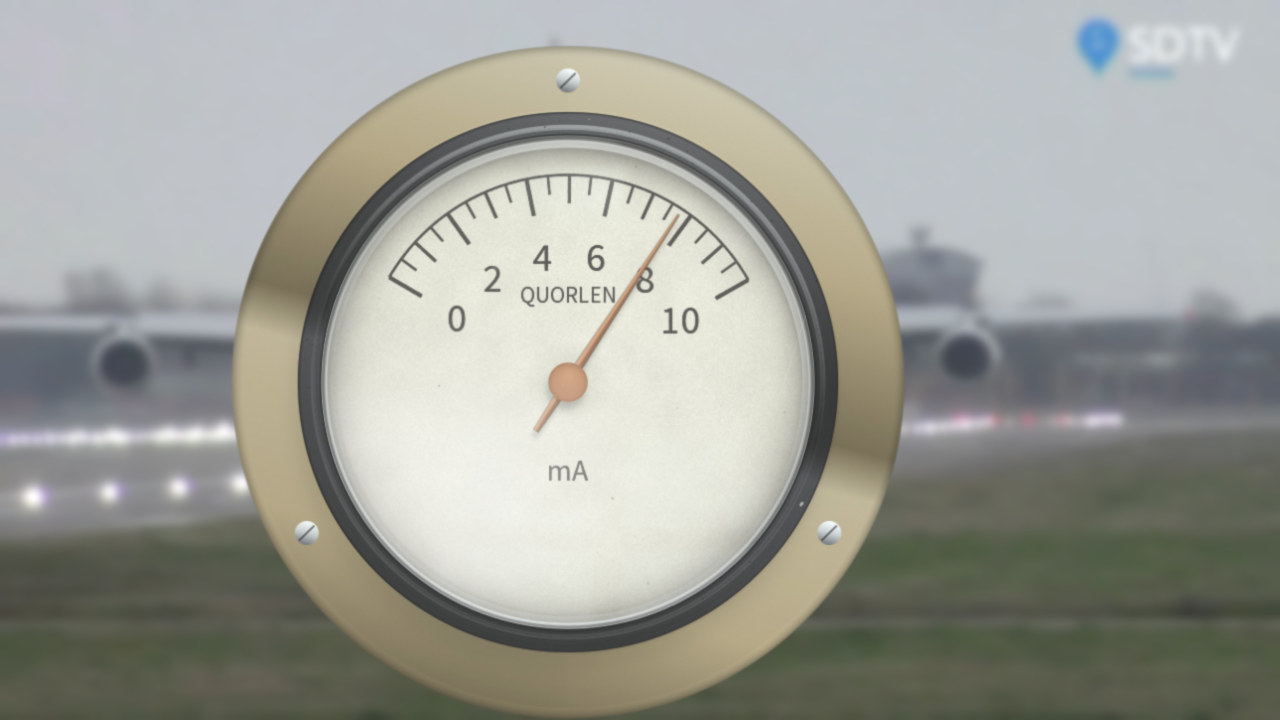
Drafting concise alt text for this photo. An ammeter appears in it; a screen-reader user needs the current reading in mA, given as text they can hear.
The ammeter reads 7.75 mA
